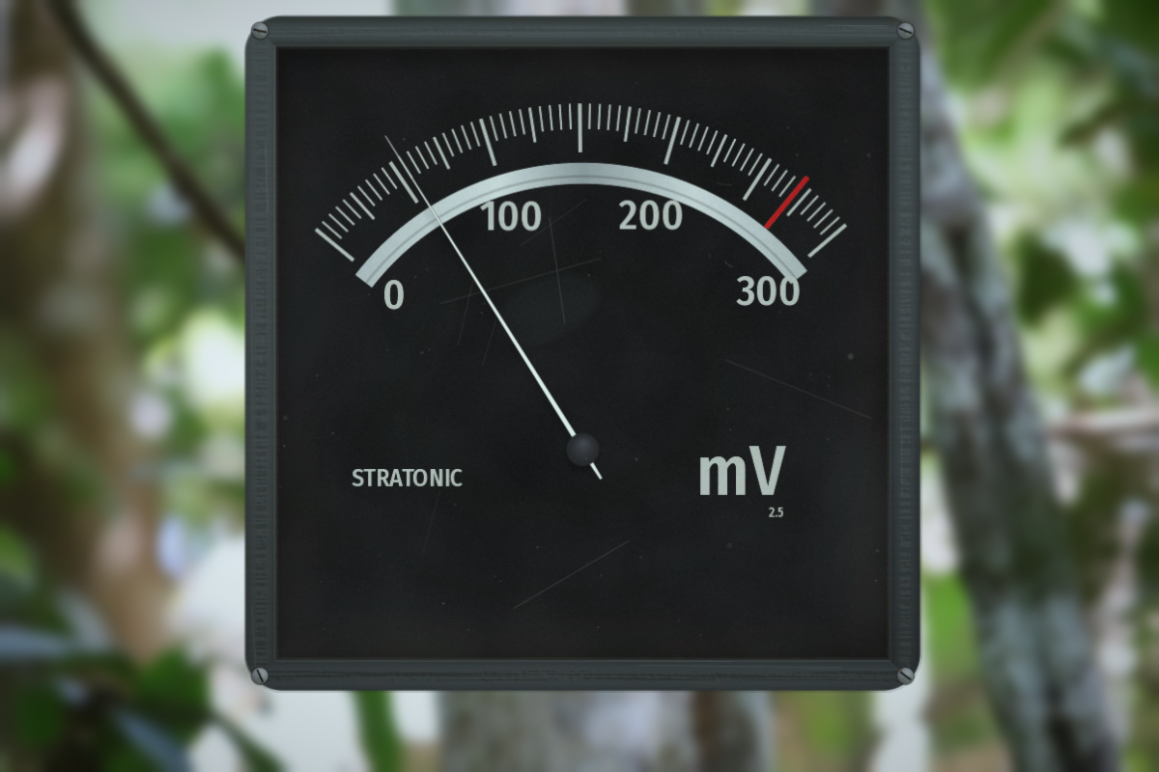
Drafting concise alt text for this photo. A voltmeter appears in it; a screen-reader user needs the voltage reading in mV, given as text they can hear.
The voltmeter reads 55 mV
